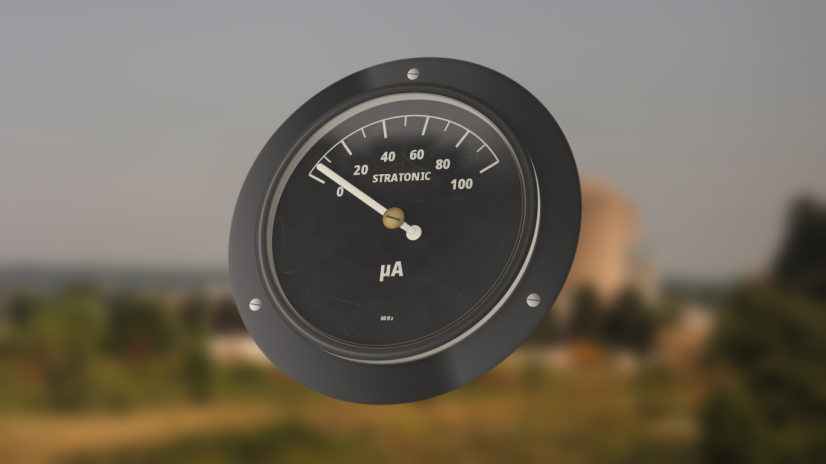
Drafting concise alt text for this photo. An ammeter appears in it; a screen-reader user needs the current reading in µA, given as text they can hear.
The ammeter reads 5 µA
